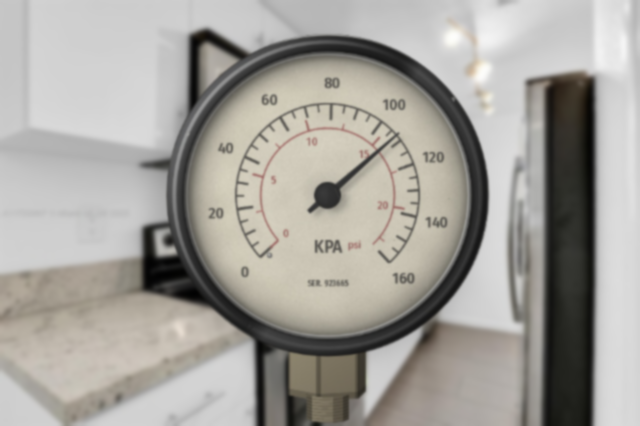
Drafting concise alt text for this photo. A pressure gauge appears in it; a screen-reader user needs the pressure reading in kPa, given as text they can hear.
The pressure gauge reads 107.5 kPa
